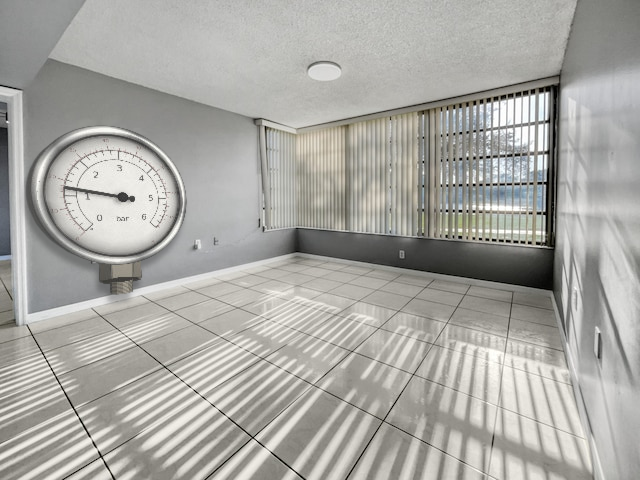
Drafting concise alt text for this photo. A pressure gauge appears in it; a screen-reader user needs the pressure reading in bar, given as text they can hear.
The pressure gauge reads 1.2 bar
